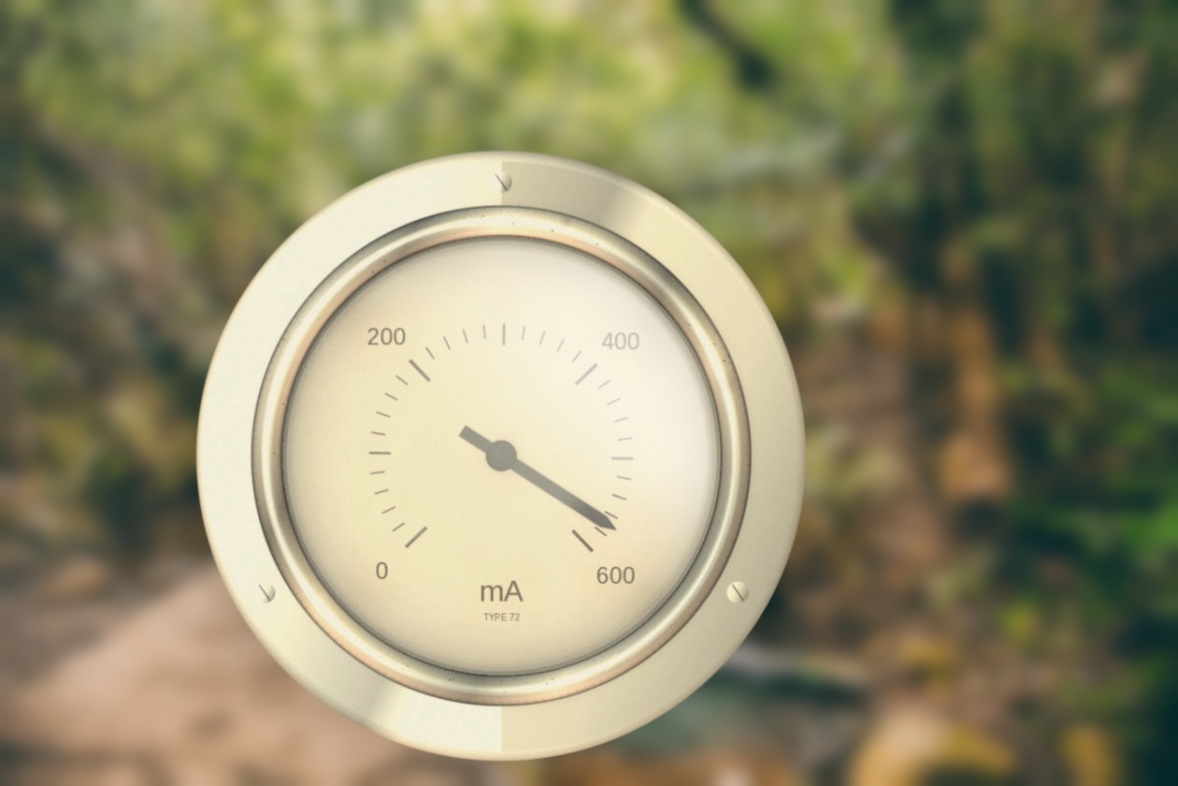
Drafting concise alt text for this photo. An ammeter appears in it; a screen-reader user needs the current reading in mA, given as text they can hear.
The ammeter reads 570 mA
